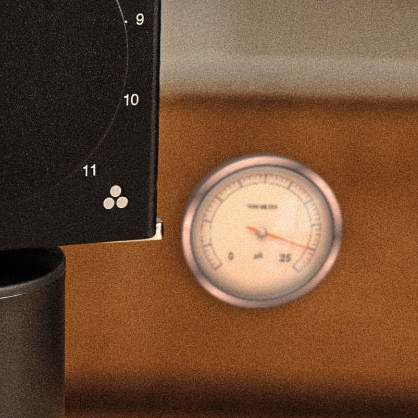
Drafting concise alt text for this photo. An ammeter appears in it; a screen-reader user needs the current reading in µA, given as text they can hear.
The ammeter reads 22.5 µA
